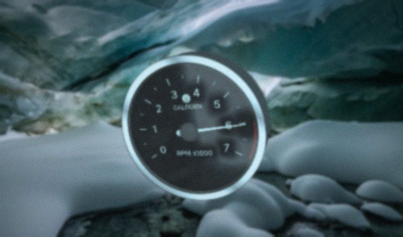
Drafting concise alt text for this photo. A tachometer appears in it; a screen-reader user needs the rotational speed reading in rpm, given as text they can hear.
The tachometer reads 6000 rpm
